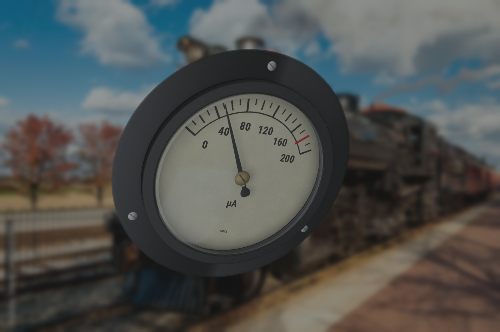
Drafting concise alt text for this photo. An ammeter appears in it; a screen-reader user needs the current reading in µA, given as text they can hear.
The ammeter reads 50 µA
